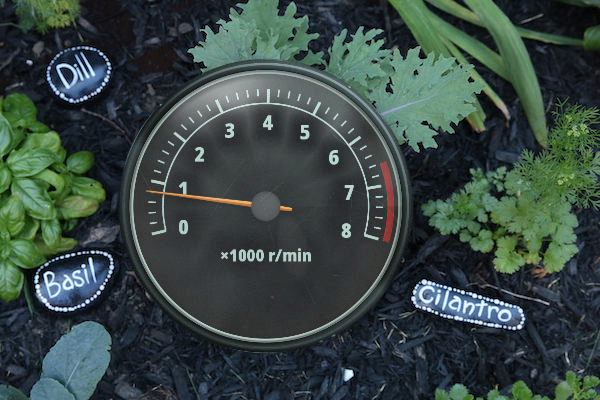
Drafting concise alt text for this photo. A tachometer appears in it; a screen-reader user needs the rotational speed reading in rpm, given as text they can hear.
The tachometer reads 800 rpm
